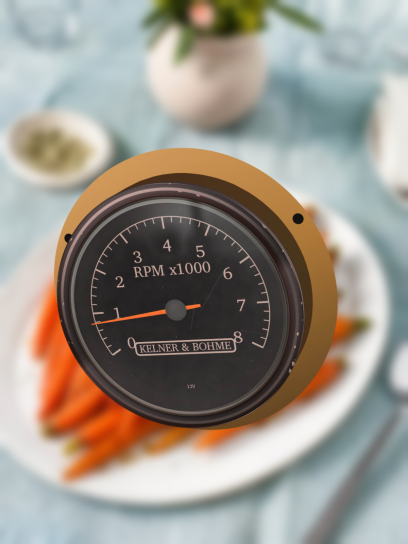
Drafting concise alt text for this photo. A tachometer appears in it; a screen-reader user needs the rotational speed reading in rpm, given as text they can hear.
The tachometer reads 800 rpm
